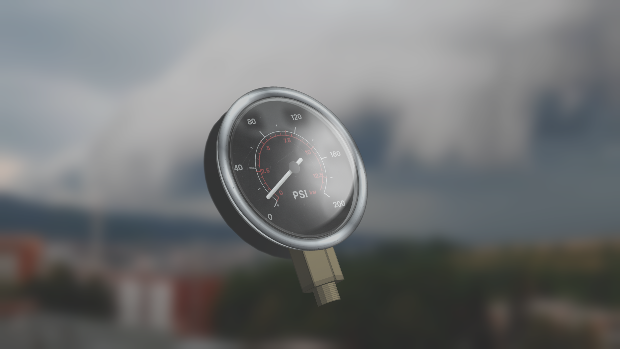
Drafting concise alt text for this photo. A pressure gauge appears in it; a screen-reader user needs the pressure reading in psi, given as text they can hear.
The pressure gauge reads 10 psi
